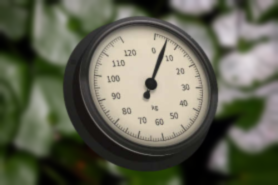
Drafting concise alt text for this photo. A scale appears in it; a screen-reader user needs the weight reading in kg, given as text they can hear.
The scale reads 5 kg
